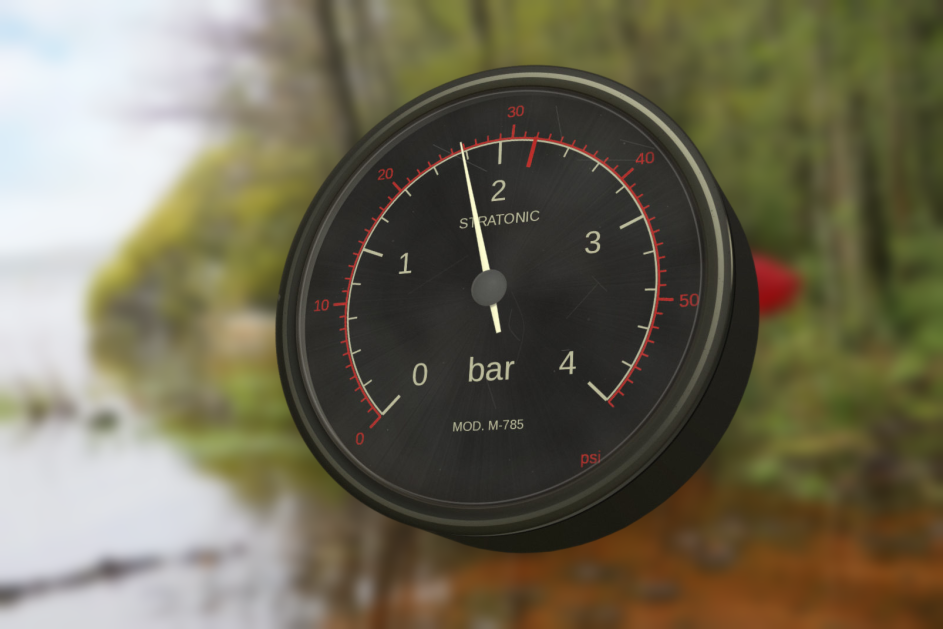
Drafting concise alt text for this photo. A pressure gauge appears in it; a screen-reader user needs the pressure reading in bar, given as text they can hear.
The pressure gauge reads 1.8 bar
